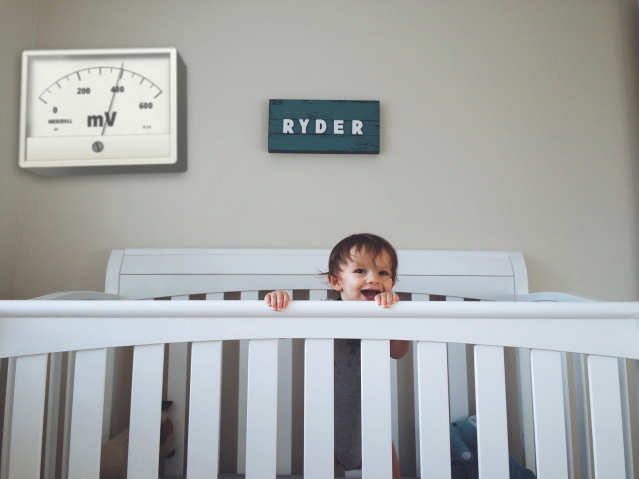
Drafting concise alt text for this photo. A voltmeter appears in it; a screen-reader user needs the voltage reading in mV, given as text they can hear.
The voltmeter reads 400 mV
